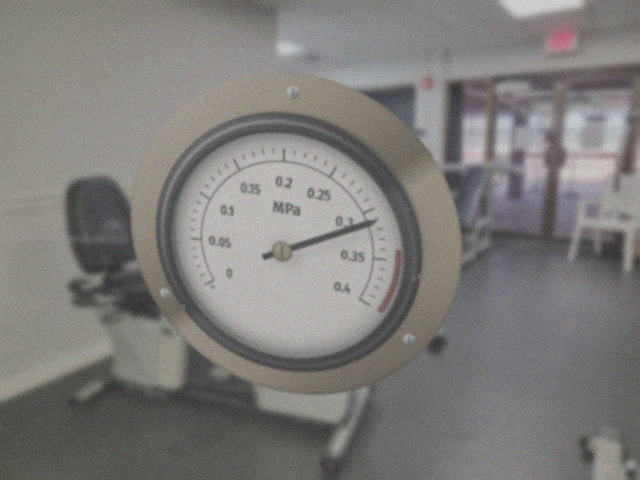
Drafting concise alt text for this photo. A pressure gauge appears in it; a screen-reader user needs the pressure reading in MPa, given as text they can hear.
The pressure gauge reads 0.31 MPa
